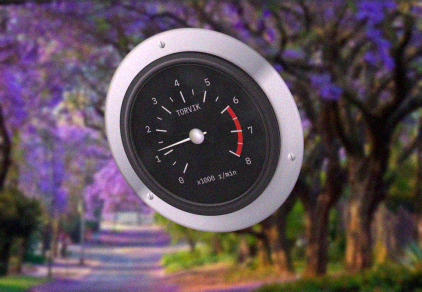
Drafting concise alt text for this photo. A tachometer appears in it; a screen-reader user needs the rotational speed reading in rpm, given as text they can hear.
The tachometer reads 1250 rpm
